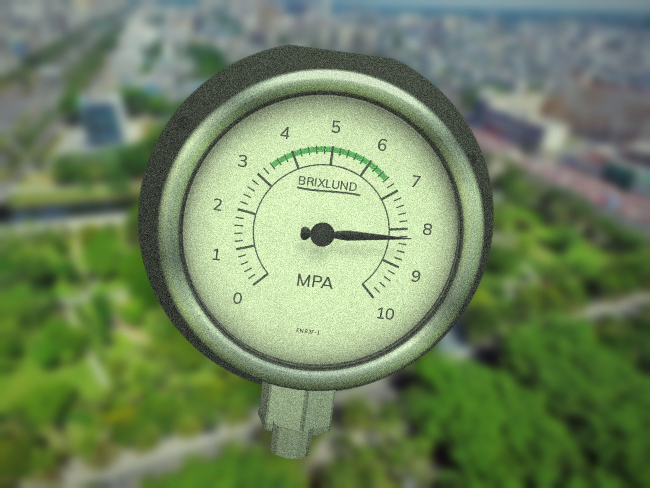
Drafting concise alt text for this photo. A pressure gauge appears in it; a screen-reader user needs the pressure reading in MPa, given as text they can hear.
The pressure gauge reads 8.2 MPa
